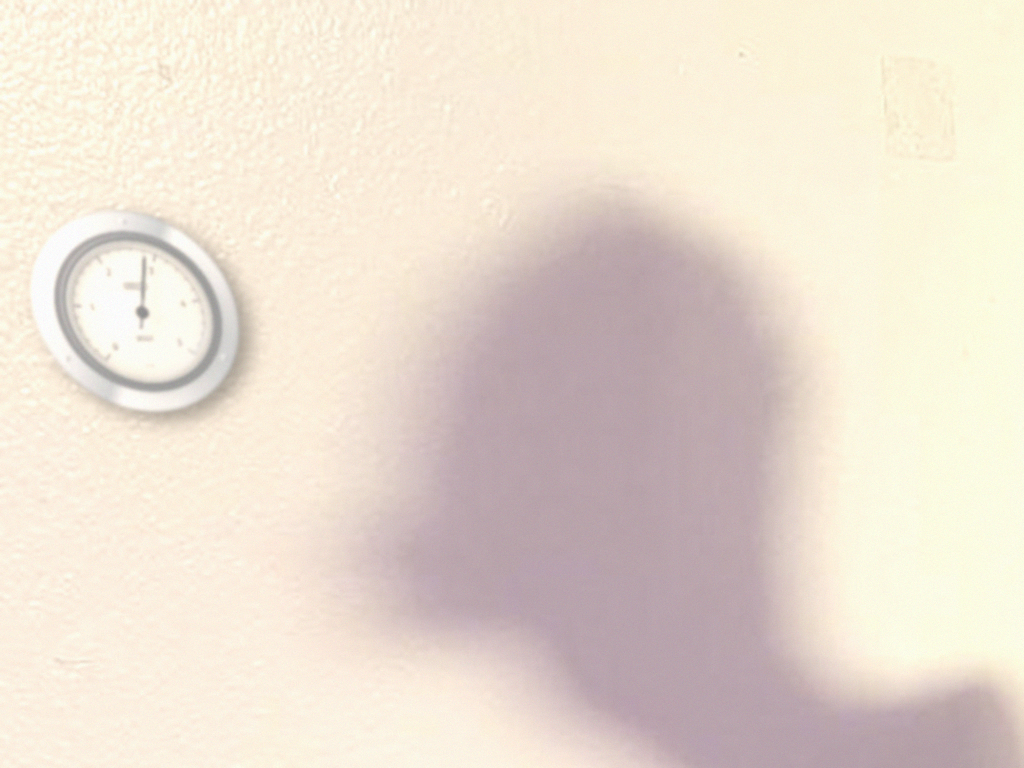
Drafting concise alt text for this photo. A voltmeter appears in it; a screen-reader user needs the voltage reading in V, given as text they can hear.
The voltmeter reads 2.8 V
